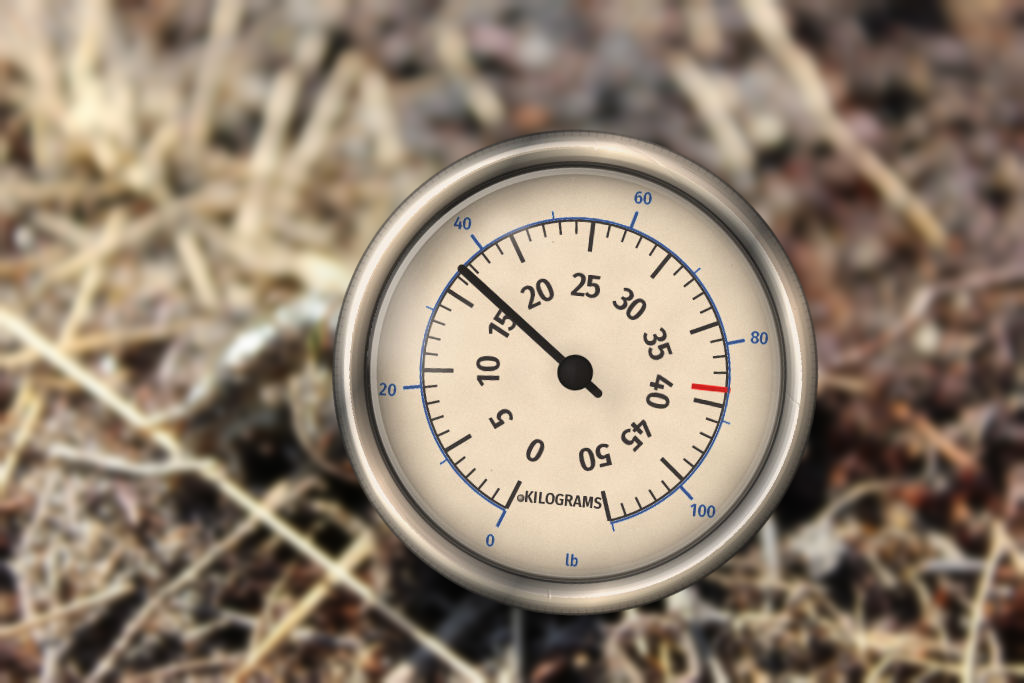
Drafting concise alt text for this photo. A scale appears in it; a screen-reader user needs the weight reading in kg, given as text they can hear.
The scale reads 16.5 kg
